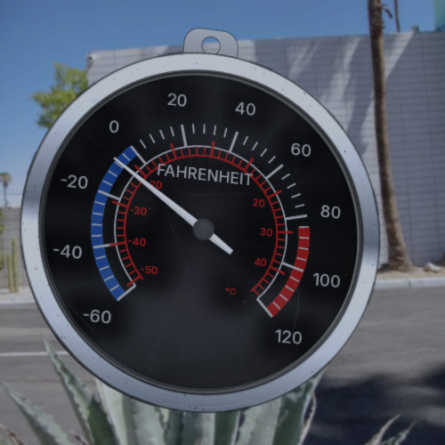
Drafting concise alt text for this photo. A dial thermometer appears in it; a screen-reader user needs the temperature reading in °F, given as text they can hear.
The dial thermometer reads -8 °F
